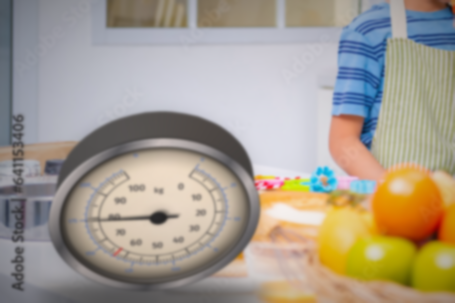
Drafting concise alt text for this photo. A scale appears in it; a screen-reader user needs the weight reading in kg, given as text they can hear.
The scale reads 80 kg
